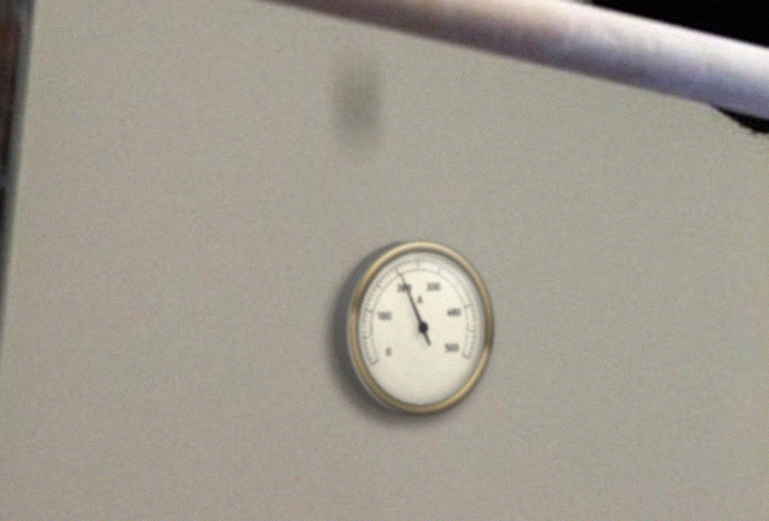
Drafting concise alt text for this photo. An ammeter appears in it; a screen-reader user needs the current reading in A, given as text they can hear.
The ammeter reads 200 A
